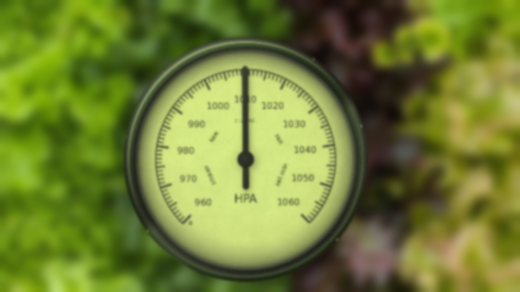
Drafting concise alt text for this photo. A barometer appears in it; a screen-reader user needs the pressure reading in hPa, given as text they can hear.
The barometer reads 1010 hPa
